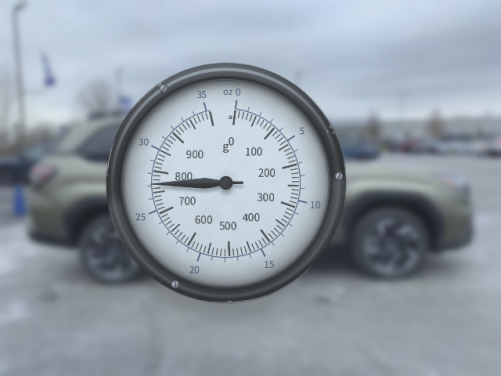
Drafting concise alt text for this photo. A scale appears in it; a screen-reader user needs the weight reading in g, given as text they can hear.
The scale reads 770 g
